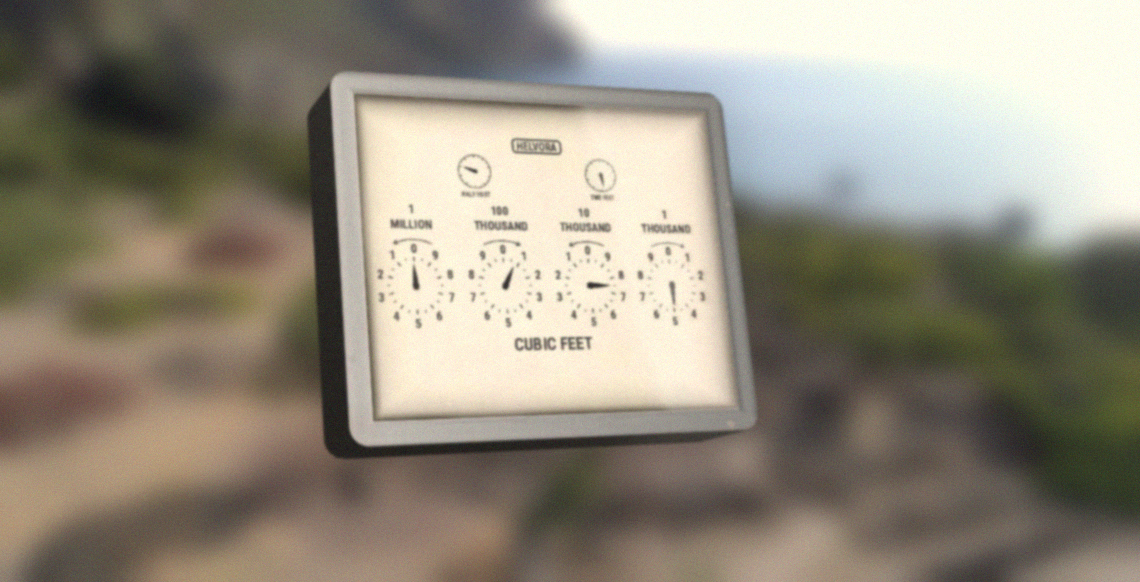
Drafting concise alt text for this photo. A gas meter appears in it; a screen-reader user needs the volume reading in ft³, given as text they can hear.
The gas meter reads 7500 ft³
